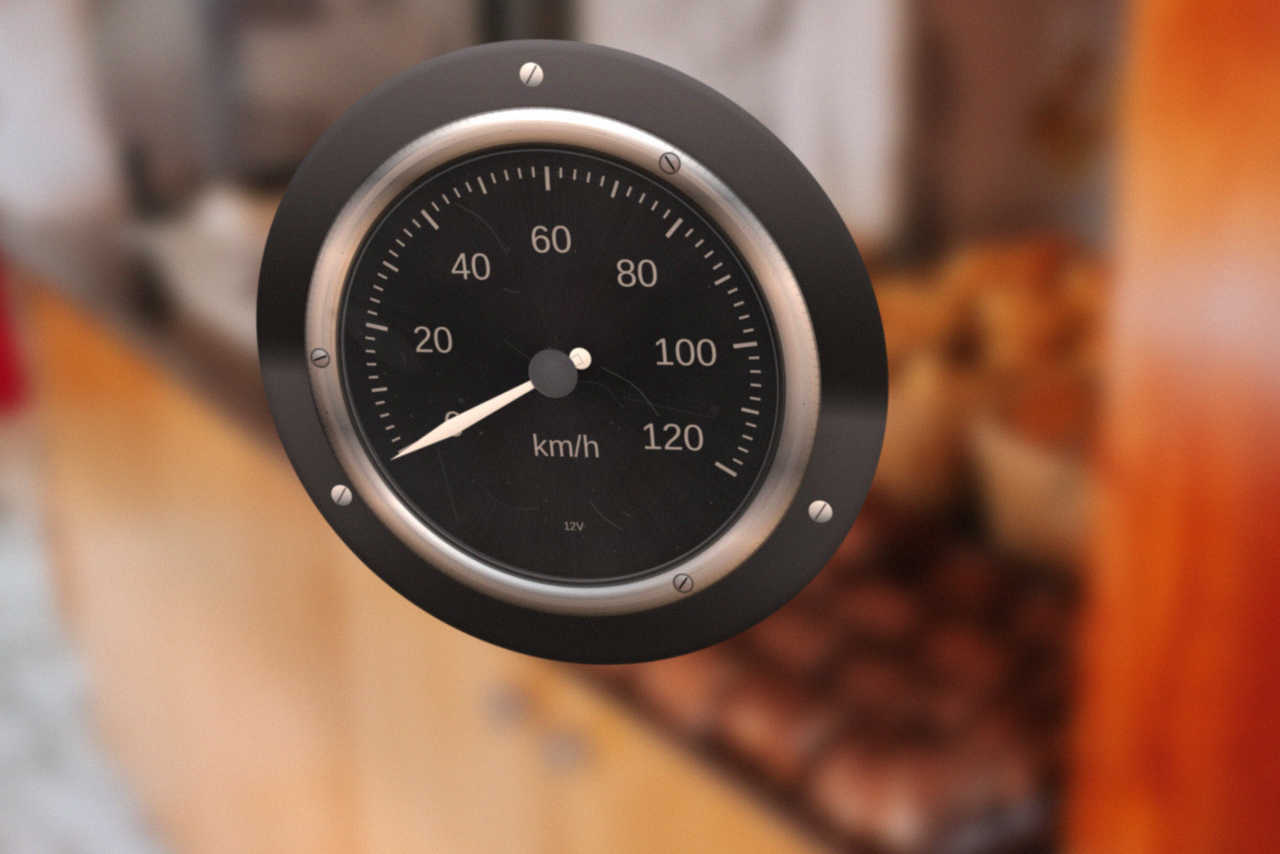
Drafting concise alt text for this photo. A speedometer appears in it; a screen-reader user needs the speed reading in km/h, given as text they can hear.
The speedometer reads 0 km/h
